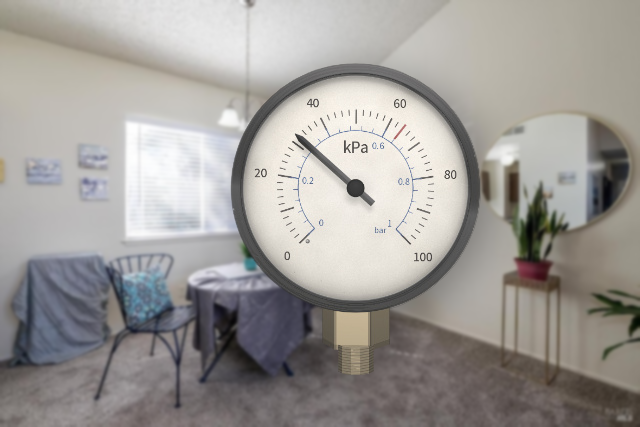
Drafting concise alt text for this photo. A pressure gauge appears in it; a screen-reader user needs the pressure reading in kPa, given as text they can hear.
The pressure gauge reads 32 kPa
